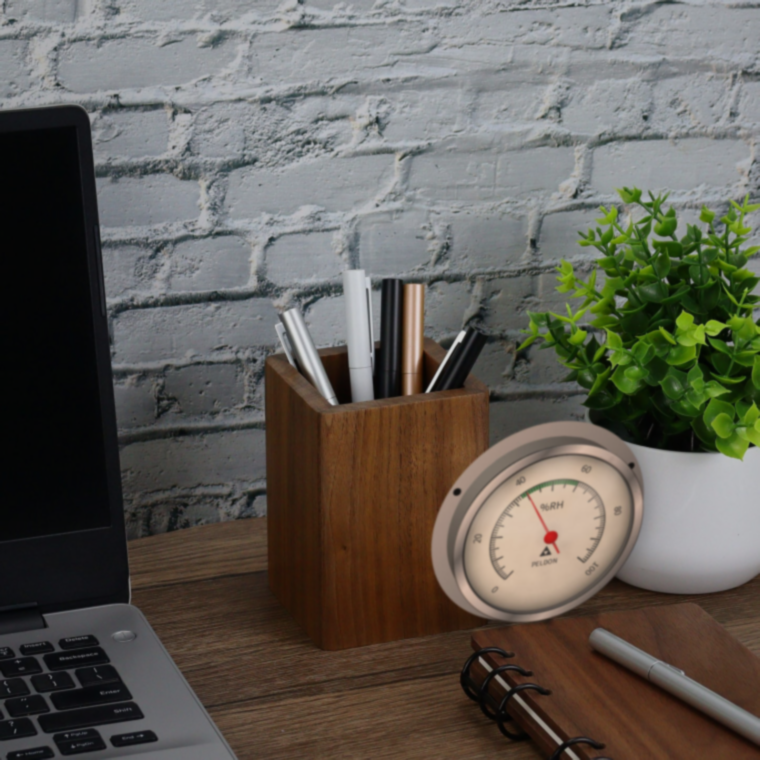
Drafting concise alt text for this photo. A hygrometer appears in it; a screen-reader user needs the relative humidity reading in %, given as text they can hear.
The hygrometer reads 40 %
